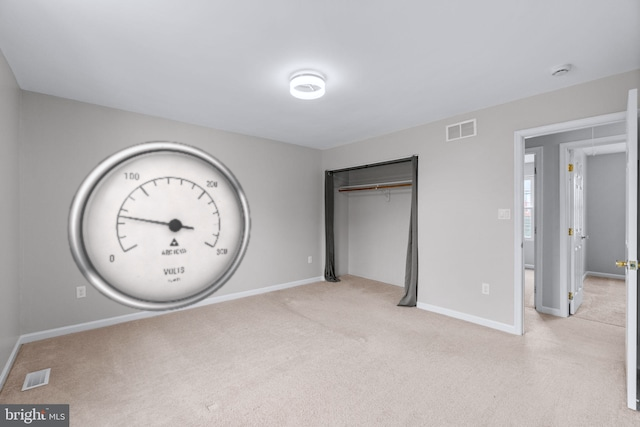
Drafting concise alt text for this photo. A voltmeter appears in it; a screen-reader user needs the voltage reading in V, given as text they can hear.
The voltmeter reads 50 V
